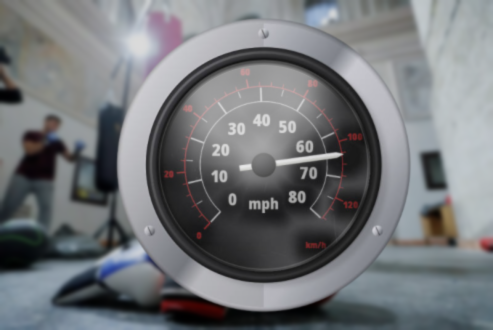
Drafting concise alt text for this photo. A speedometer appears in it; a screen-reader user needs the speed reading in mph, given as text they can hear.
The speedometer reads 65 mph
